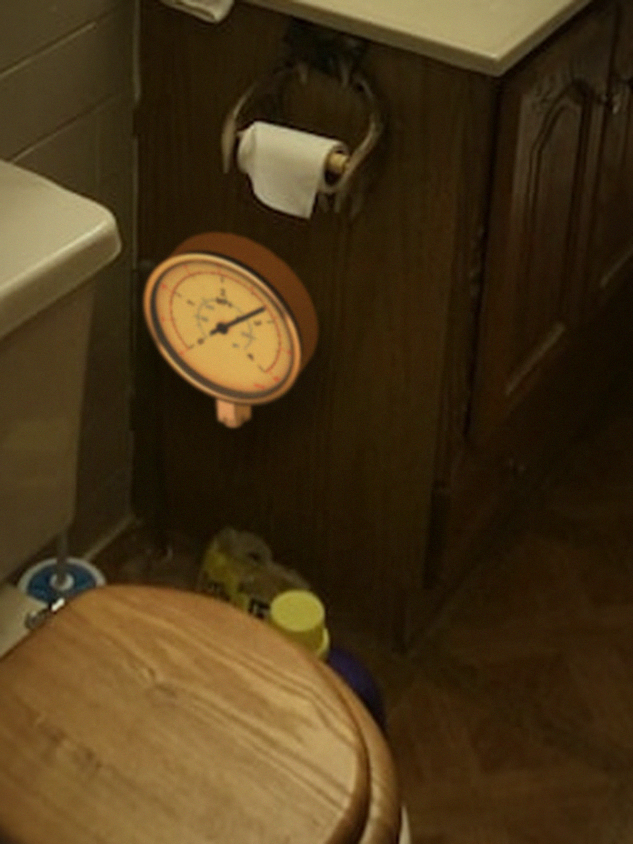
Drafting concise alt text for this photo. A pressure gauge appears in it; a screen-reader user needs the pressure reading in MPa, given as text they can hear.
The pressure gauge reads 2.75 MPa
